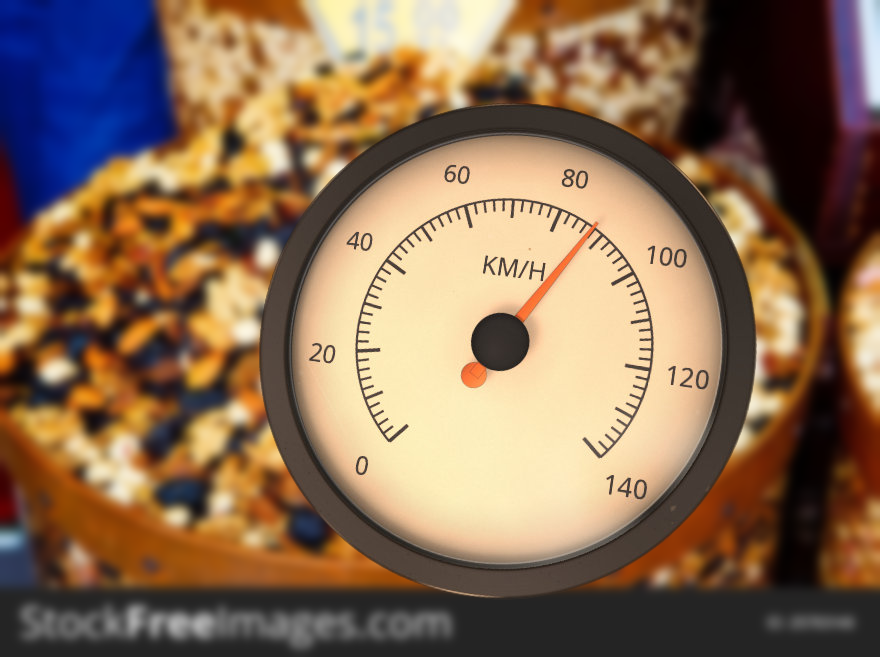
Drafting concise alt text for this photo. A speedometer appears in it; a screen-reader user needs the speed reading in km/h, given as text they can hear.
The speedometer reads 88 km/h
